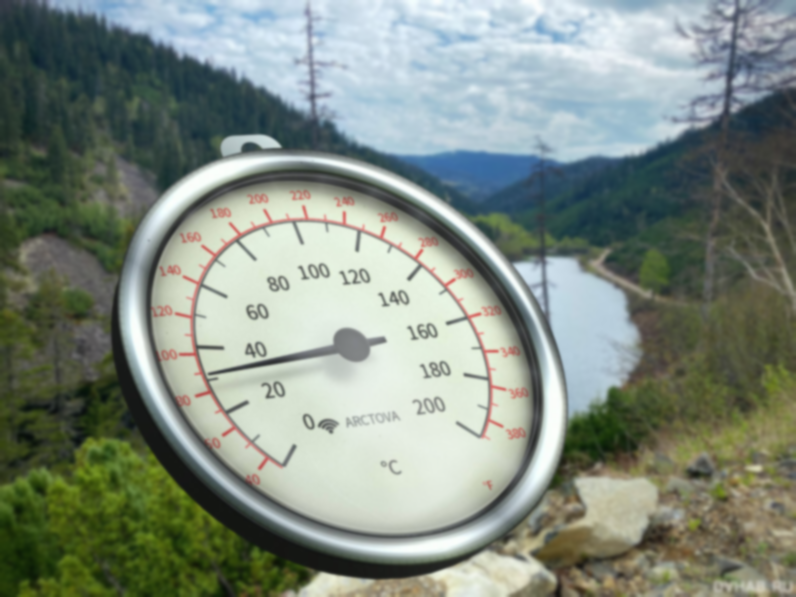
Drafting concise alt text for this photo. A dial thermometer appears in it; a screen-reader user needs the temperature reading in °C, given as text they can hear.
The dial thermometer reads 30 °C
